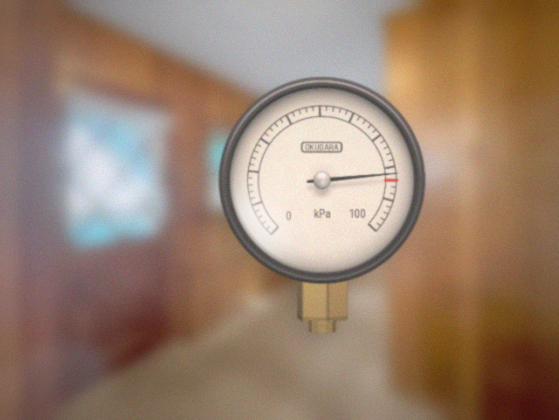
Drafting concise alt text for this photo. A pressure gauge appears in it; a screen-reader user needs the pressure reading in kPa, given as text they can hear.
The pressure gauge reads 82 kPa
